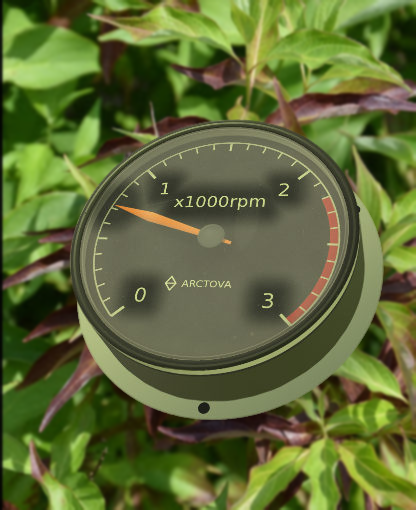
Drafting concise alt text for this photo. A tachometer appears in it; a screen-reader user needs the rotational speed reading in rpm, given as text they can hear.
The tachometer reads 700 rpm
